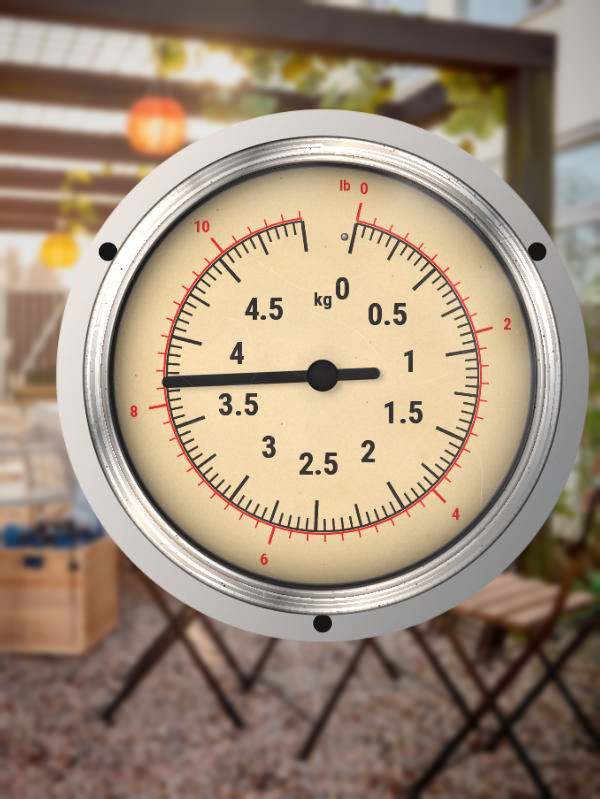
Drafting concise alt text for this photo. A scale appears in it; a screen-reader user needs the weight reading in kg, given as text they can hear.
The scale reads 3.75 kg
